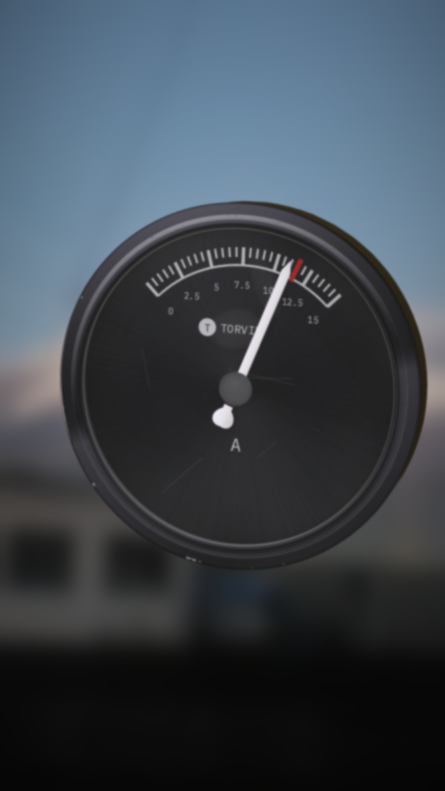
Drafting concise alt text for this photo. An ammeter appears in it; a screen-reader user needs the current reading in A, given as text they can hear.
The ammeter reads 11 A
